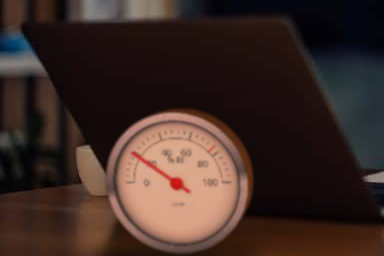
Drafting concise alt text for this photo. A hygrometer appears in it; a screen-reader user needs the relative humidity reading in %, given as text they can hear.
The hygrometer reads 20 %
